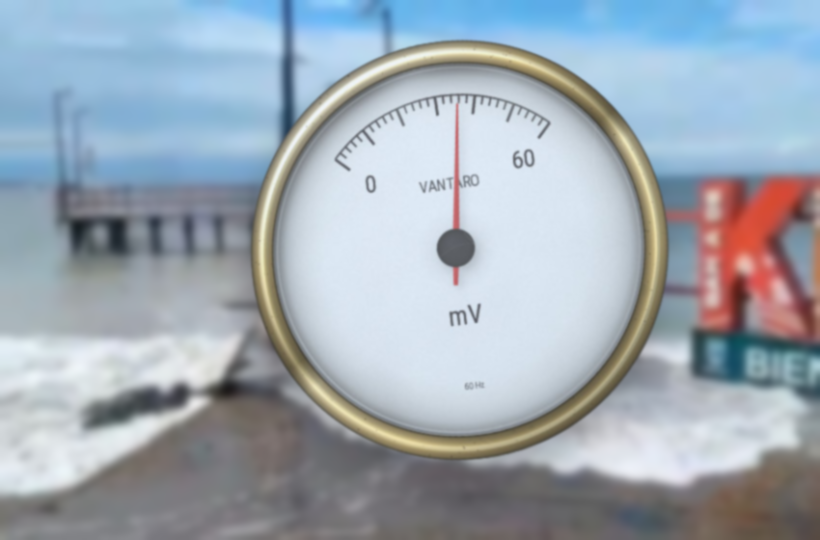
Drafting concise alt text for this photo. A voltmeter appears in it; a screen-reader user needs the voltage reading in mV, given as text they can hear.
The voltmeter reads 36 mV
